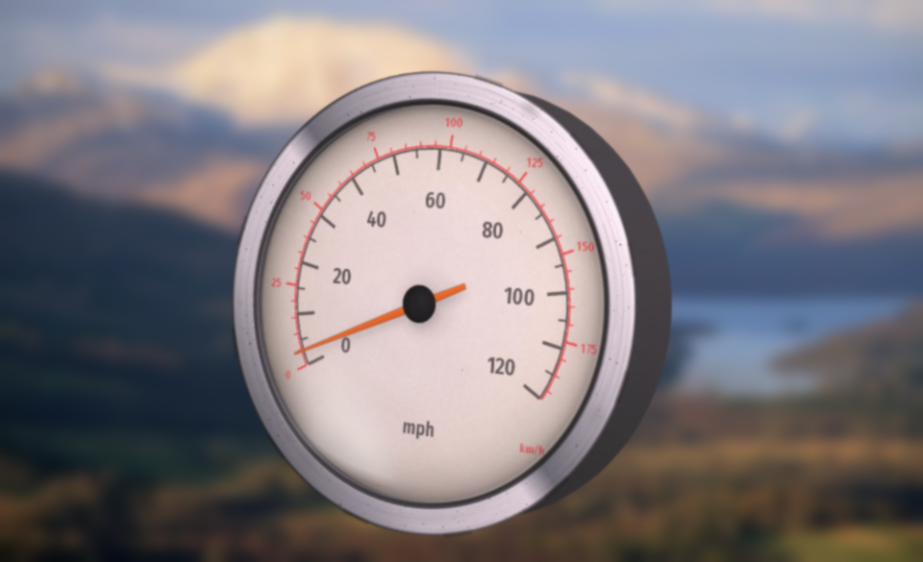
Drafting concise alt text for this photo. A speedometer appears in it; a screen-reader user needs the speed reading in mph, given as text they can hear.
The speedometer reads 2.5 mph
